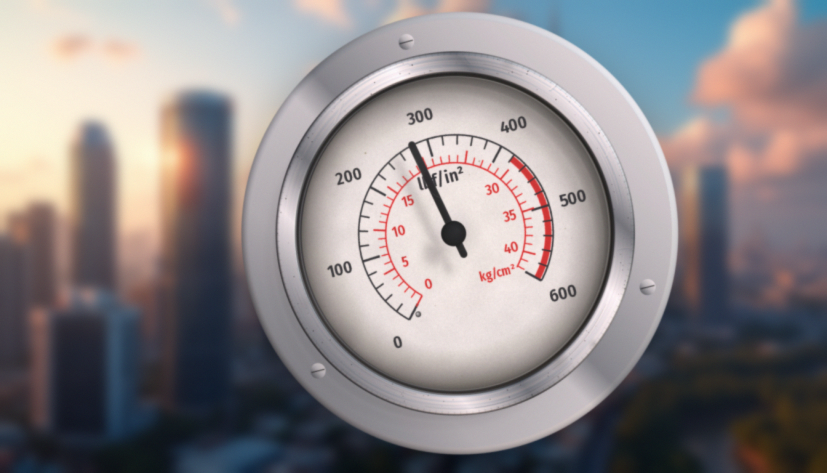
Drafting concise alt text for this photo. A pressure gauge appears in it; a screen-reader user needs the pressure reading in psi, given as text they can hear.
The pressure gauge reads 280 psi
